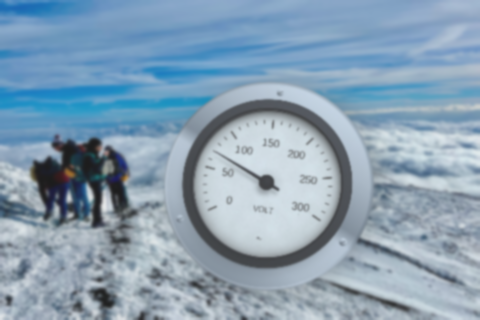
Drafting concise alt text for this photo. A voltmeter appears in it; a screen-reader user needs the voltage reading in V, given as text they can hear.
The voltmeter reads 70 V
